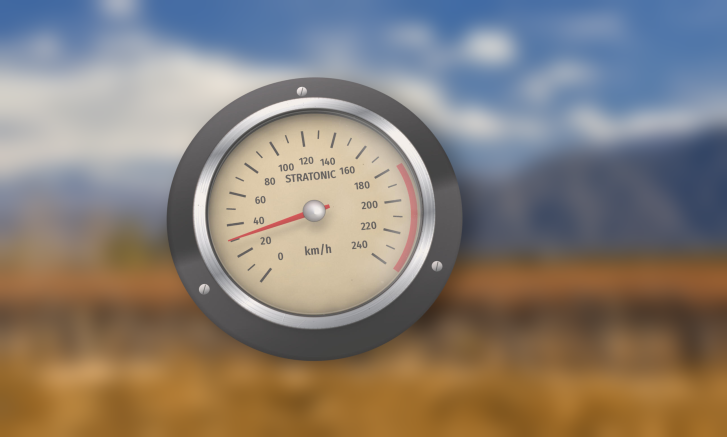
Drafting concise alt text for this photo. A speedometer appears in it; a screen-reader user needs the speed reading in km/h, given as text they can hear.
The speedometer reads 30 km/h
